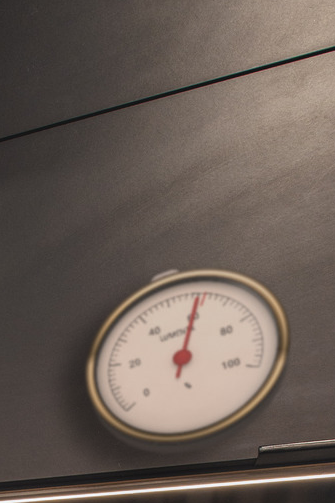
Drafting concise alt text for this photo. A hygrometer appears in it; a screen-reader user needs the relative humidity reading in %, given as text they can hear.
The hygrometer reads 60 %
